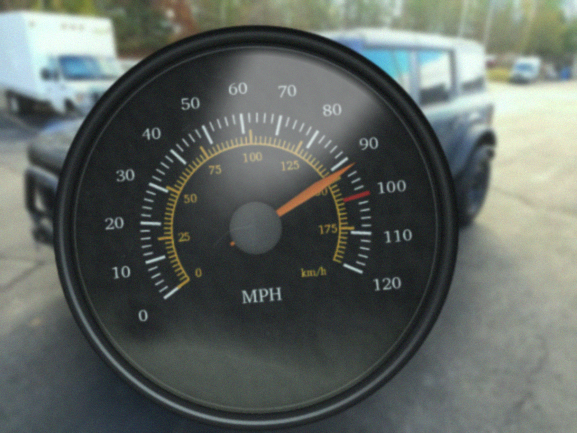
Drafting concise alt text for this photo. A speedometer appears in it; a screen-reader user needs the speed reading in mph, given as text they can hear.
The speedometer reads 92 mph
